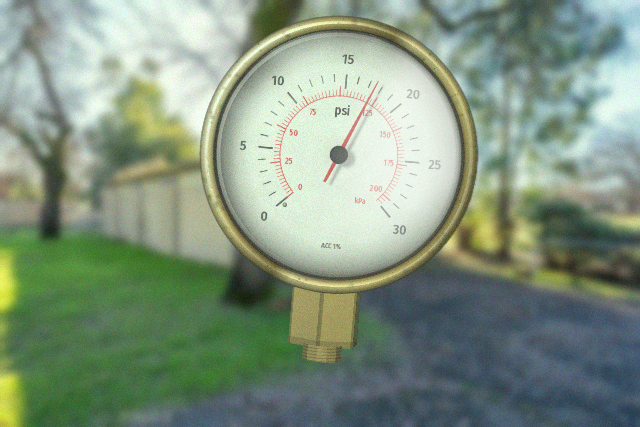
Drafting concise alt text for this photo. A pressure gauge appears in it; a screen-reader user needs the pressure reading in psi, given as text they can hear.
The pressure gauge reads 17.5 psi
